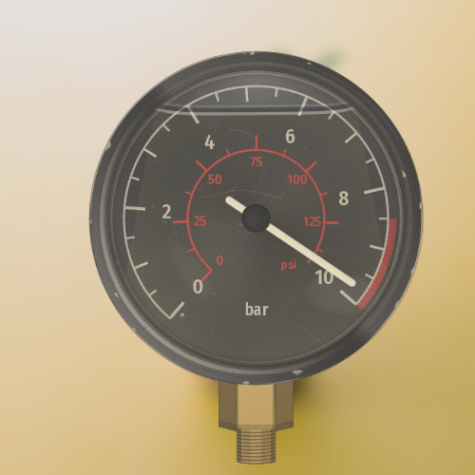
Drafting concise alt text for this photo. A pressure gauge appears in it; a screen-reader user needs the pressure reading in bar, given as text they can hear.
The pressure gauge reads 9.75 bar
